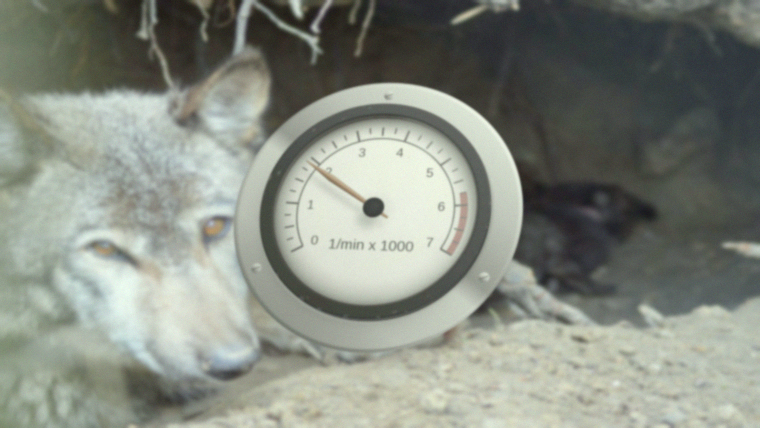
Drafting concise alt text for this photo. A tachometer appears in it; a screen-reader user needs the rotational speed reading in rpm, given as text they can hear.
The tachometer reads 1875 rpm
